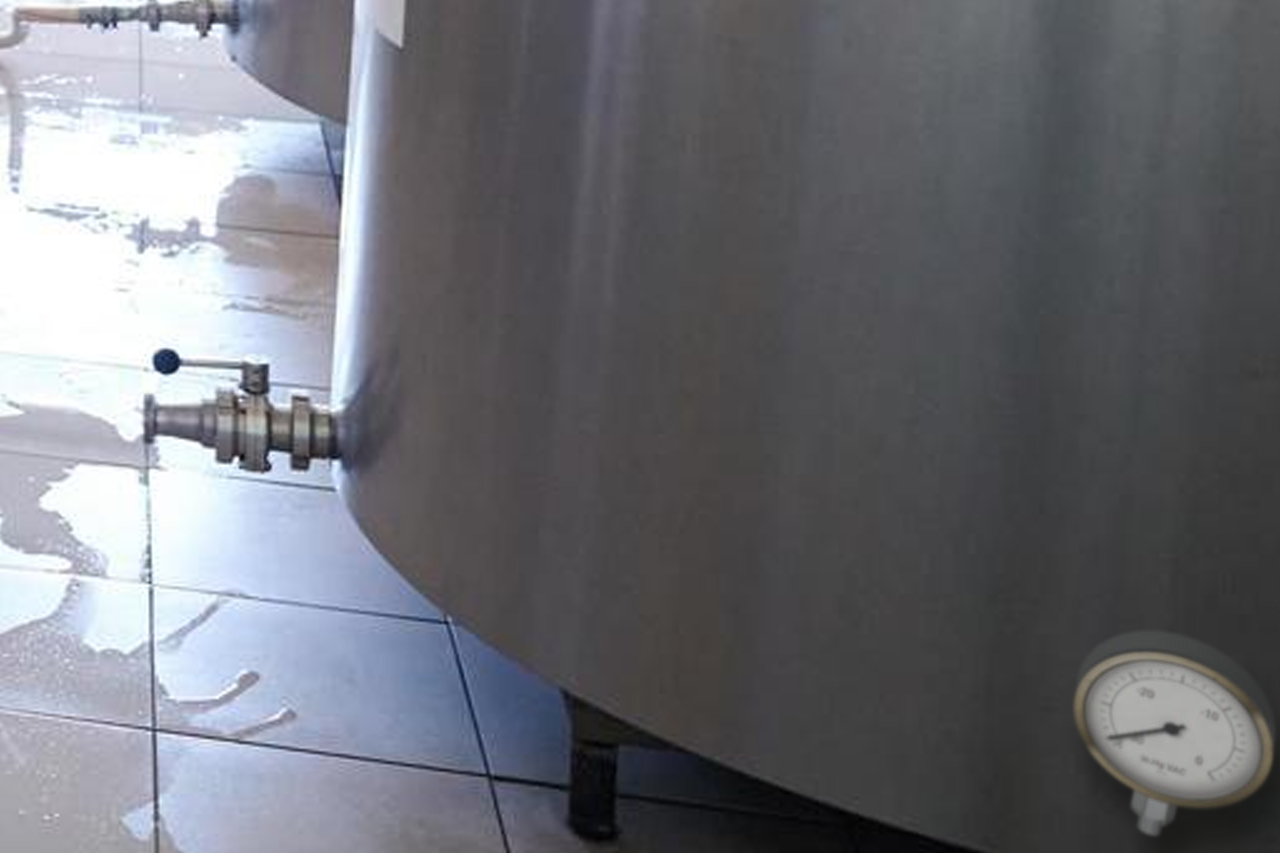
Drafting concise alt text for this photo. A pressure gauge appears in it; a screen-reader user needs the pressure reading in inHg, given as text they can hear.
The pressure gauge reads -29 inHg
